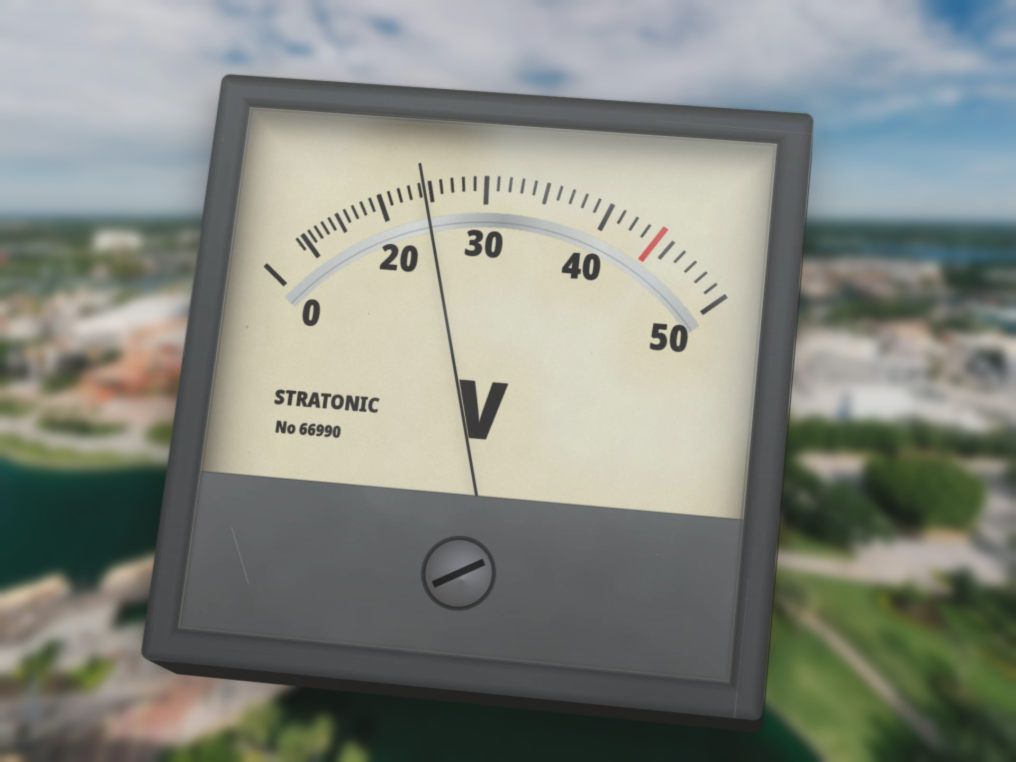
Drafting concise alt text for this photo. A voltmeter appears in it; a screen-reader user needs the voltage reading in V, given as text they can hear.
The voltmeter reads 24.5 V
